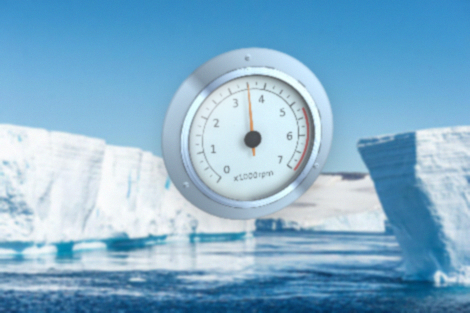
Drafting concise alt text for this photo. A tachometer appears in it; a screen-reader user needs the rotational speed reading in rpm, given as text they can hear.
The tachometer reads 3500 rpm
